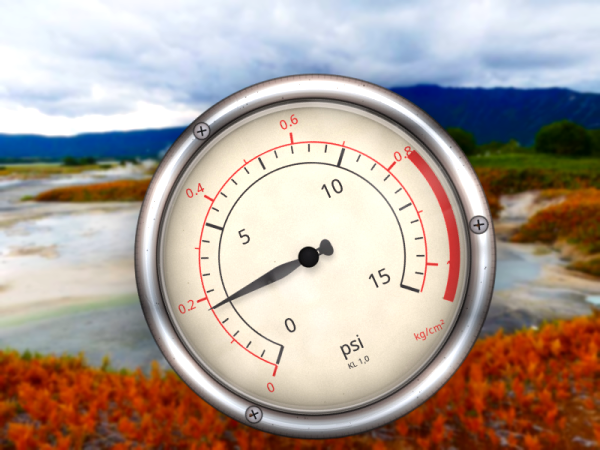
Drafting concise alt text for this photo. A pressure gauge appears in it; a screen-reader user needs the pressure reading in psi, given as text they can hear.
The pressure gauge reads 2.5 psi
